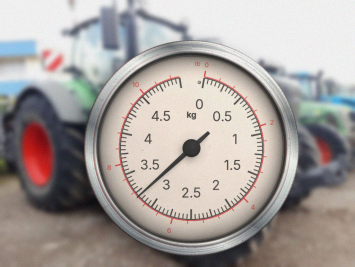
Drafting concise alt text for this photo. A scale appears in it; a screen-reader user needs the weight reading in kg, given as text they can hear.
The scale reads 3.2 kg
